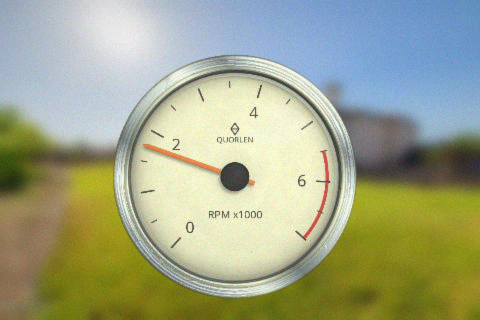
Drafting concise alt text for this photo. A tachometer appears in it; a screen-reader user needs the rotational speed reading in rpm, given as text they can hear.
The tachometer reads 1750 rpm
